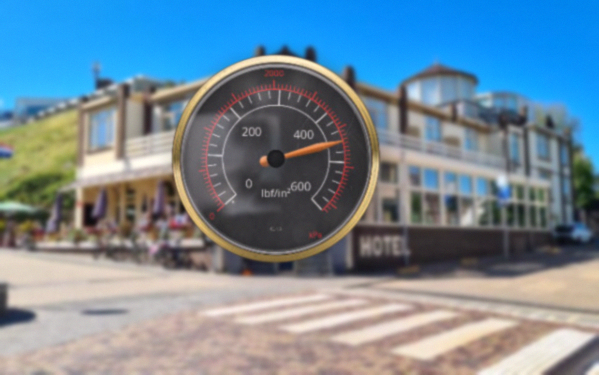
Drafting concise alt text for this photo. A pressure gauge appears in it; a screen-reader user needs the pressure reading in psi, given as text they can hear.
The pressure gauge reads 460 psi
